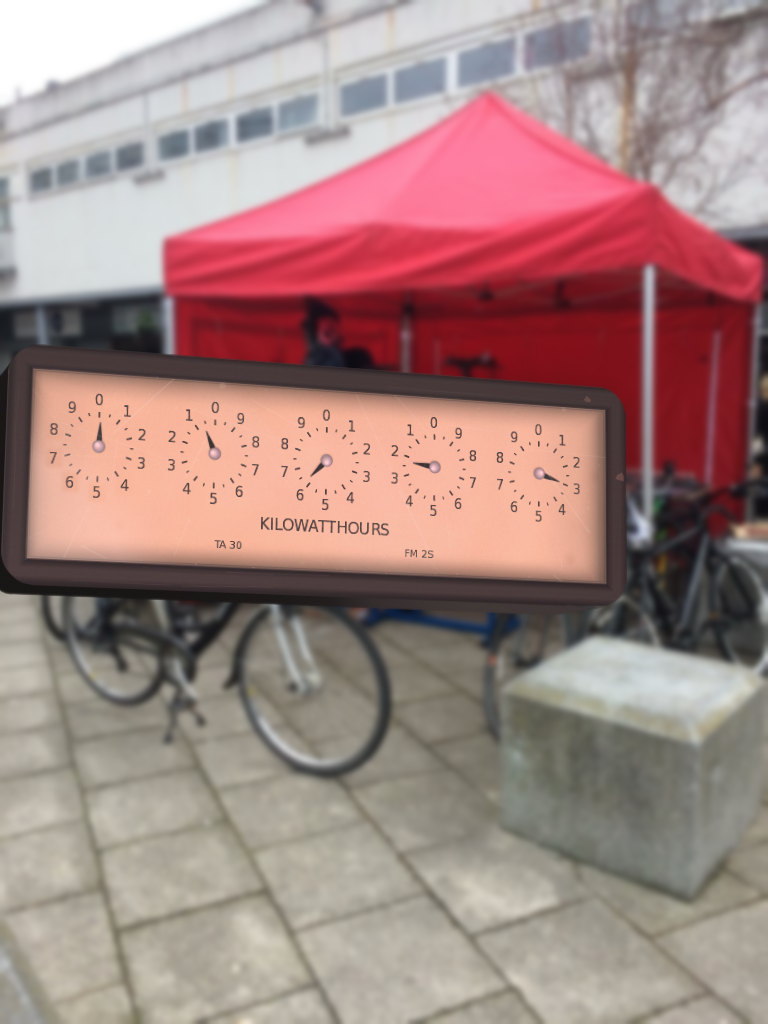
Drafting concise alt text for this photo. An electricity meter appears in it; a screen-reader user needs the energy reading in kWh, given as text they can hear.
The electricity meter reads 623 kWh
